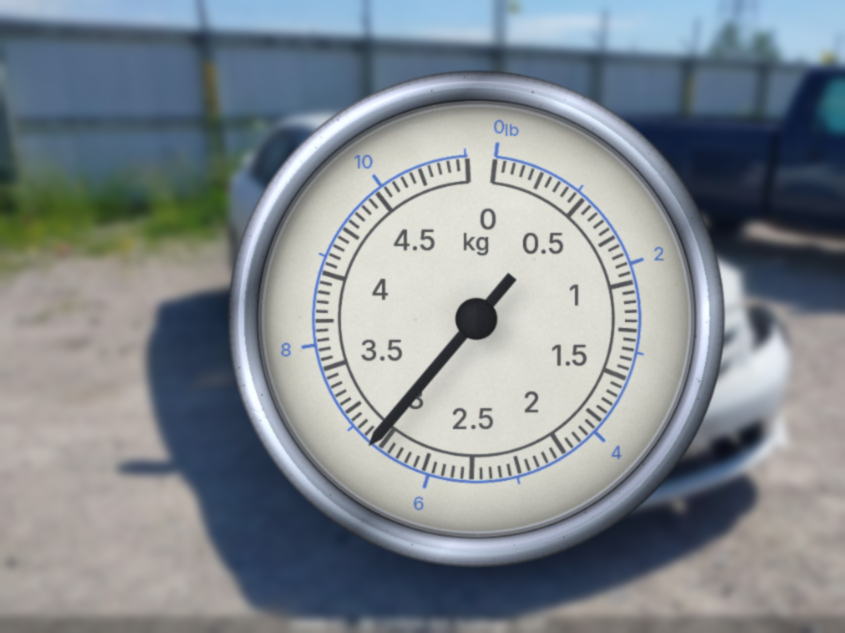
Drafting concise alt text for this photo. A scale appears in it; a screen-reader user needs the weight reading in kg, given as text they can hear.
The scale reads 3.05 kg
